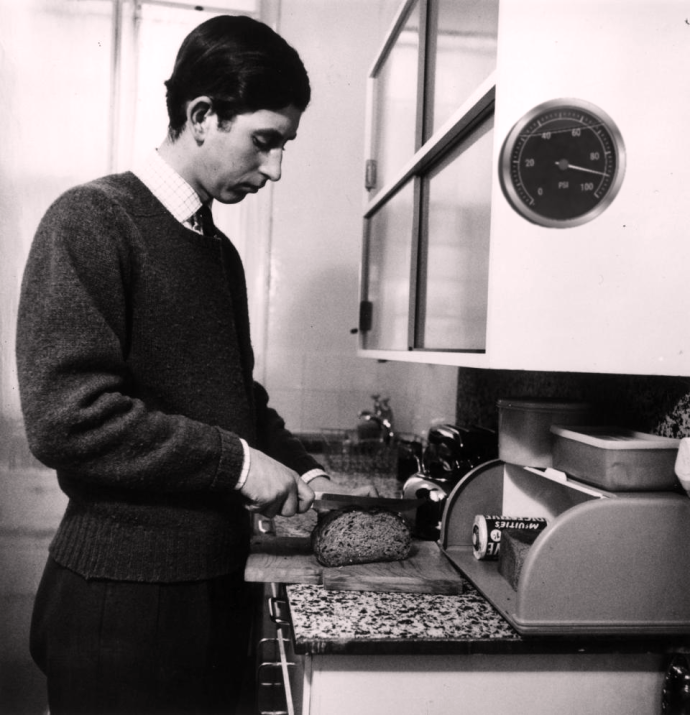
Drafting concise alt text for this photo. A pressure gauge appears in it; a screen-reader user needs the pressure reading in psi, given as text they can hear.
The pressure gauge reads 90 psi
